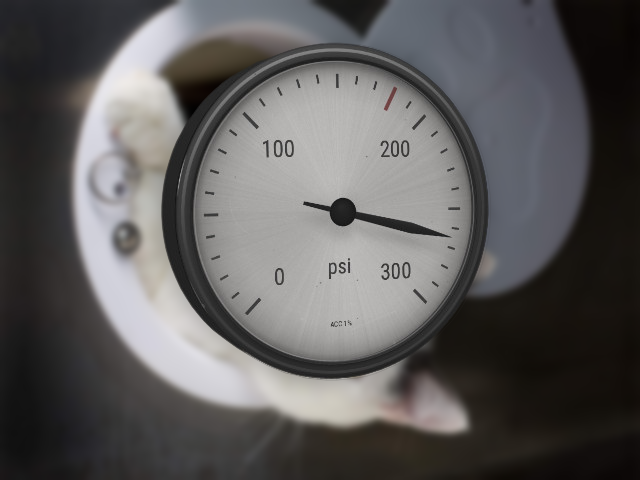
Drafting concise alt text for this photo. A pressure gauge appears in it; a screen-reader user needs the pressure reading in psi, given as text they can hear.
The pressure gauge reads 265 psi
